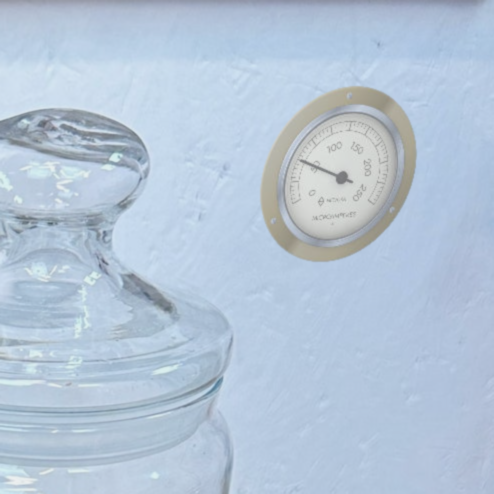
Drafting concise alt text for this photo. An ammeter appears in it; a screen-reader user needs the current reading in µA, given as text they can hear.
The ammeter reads 50 µA
